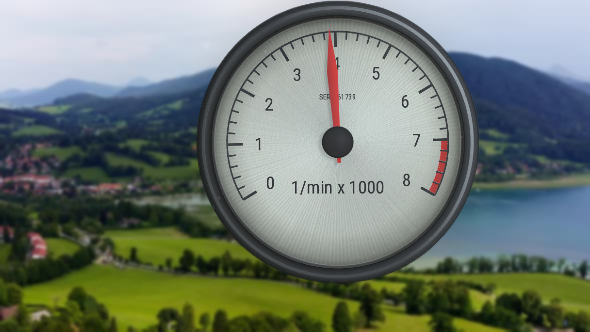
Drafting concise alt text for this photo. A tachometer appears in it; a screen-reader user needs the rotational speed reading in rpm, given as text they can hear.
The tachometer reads 3900 rpm
